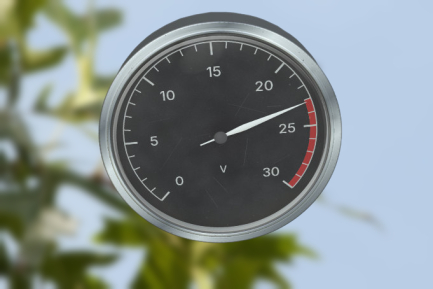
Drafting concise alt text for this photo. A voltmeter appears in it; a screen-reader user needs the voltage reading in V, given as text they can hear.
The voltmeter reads 23 V
